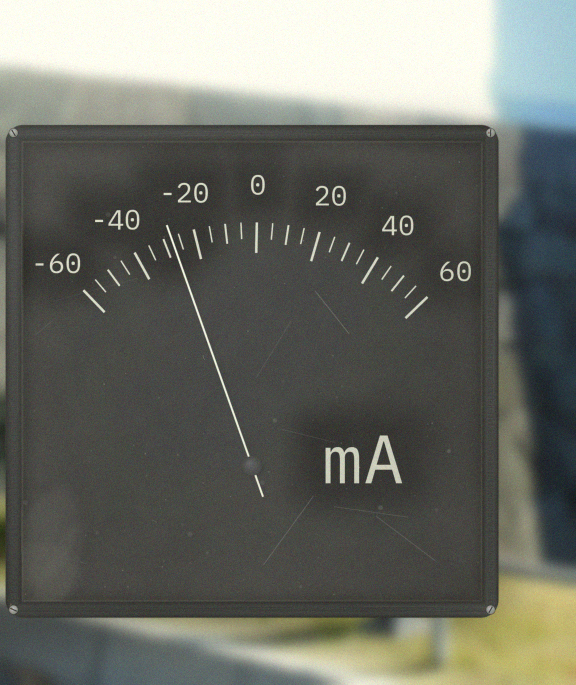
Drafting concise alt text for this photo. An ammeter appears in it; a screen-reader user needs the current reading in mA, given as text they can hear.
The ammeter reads -27.5 mA
